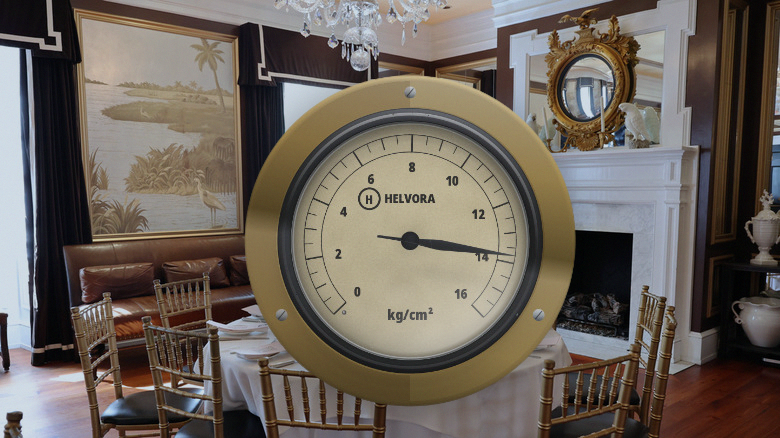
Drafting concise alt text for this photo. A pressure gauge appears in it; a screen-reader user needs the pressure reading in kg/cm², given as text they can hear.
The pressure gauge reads 13.75 kg/cm²
